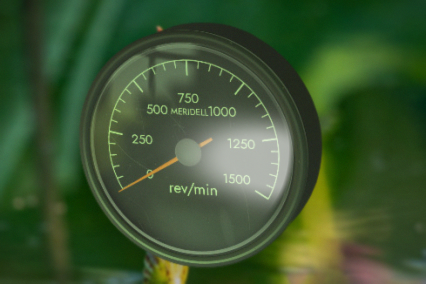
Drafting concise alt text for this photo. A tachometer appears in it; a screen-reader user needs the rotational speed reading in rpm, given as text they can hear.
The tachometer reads 0 rpm
